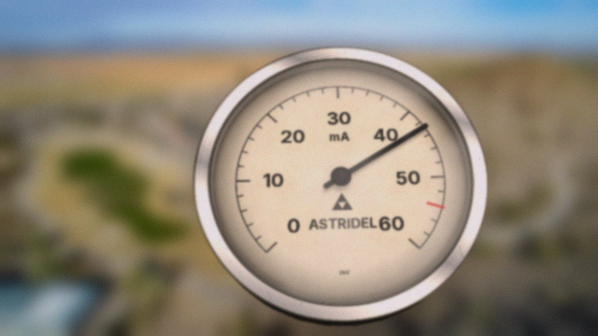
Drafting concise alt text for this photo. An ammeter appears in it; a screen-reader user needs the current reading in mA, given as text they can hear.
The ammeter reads 43 mA
